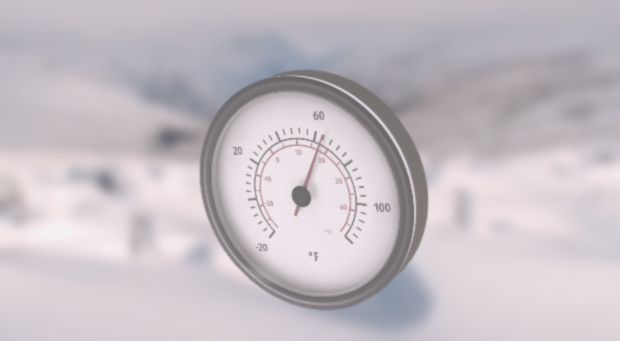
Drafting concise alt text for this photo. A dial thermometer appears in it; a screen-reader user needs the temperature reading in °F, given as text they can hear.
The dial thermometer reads 64 °F
